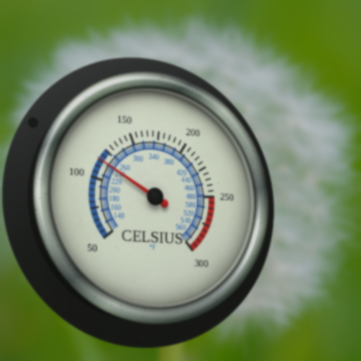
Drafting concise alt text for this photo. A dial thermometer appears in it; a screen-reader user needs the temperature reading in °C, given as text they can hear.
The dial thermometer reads 115 °C
